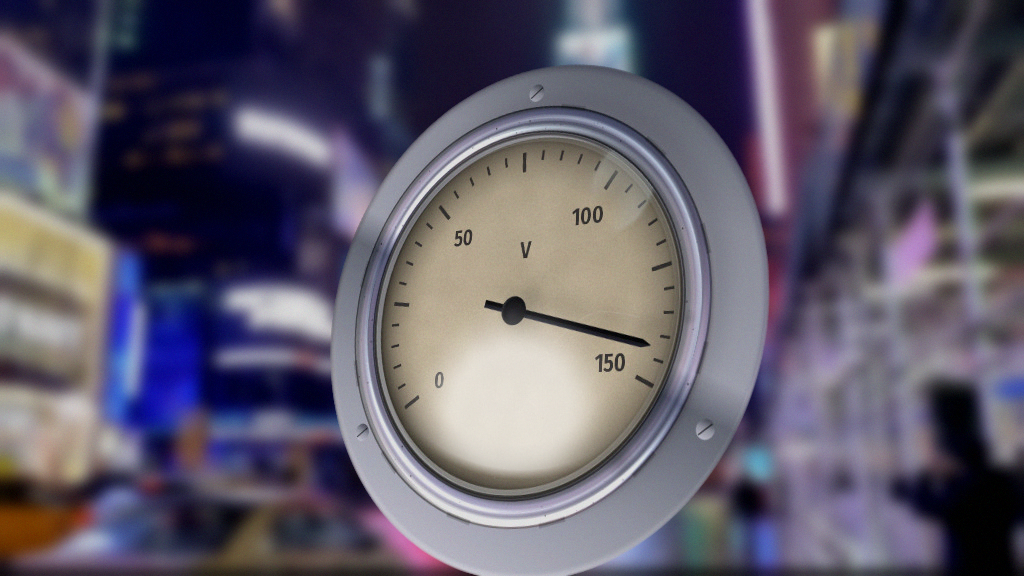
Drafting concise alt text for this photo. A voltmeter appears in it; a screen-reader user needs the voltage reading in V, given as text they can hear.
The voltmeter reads 142.5 V
